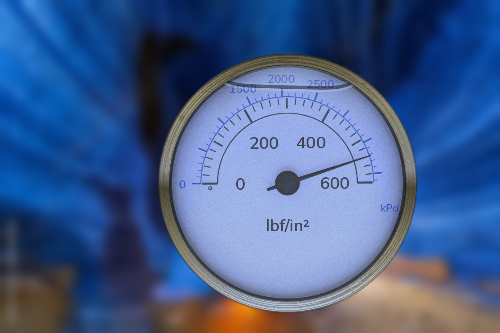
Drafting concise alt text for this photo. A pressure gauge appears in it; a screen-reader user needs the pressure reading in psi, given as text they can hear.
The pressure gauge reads 540 psi
